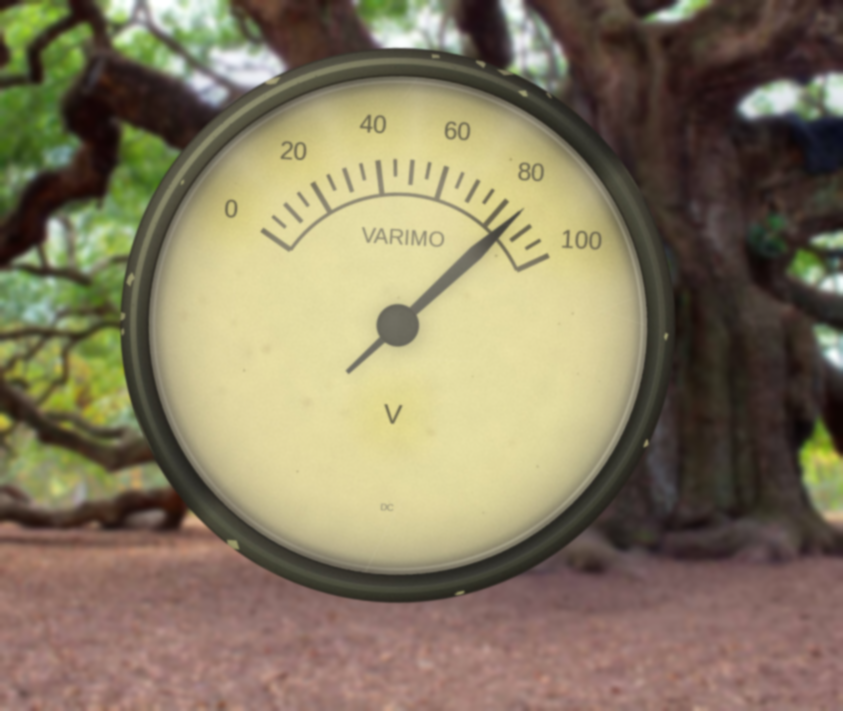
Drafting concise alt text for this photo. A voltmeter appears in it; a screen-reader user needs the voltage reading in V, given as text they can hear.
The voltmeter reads 85 V
